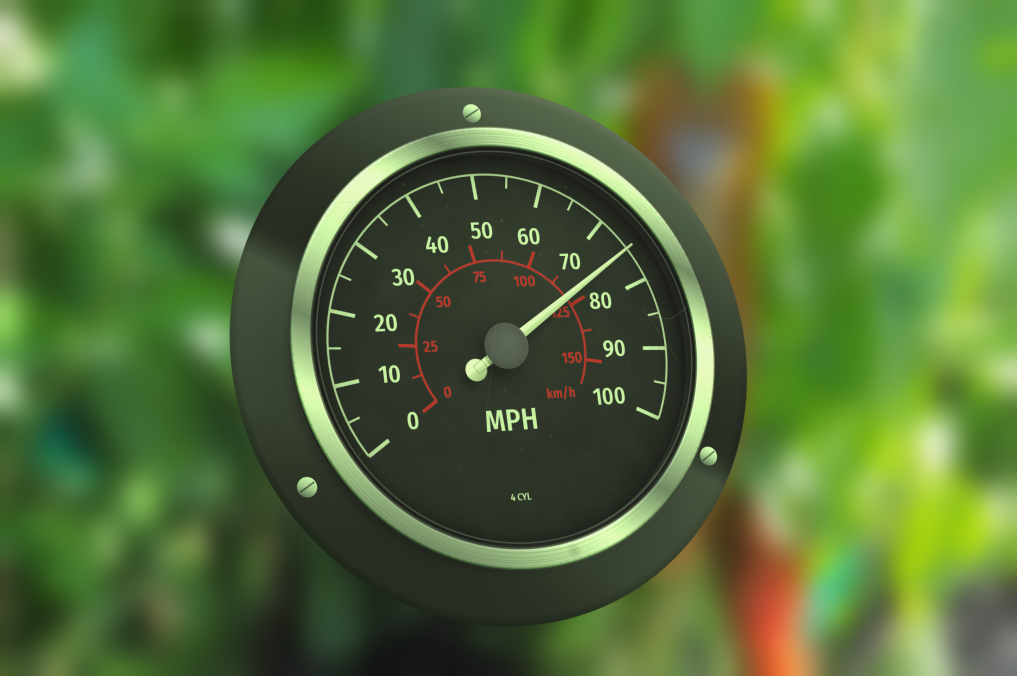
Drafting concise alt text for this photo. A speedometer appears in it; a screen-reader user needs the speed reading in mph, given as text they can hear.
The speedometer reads 75 mph
